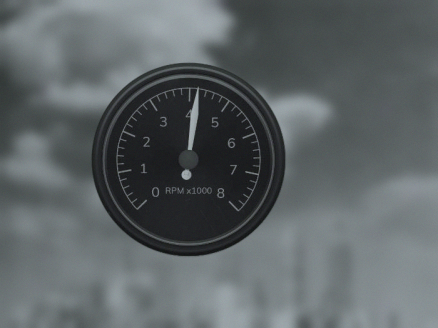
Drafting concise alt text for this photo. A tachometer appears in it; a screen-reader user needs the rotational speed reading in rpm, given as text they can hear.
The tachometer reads 4200 rpm
